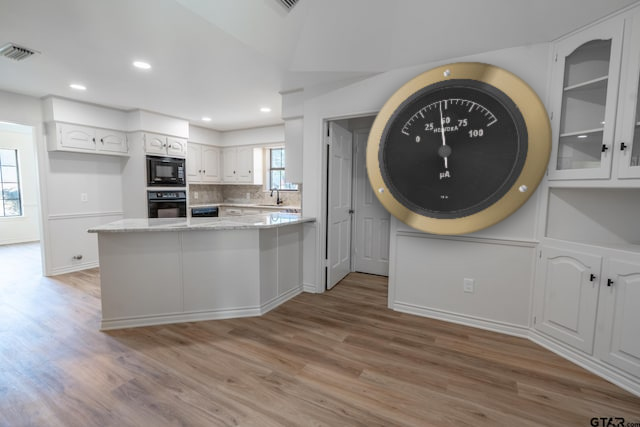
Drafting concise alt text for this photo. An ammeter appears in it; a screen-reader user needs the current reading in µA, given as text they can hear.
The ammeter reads 45 µA
